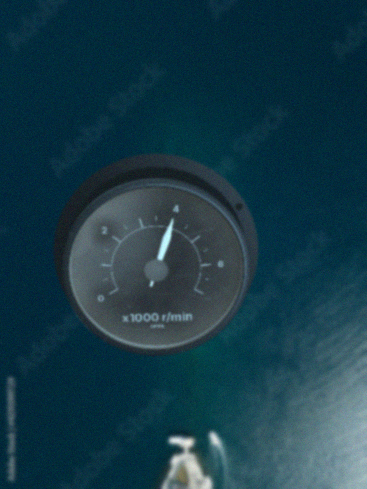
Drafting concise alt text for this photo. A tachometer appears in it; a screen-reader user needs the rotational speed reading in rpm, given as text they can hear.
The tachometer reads 4000 rpm
